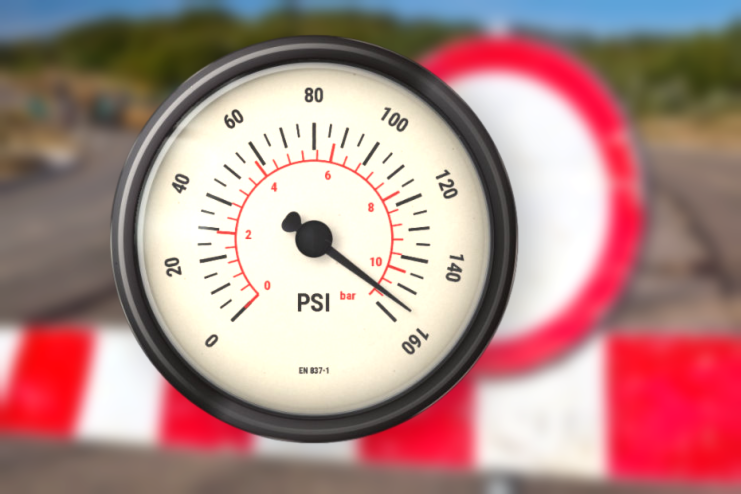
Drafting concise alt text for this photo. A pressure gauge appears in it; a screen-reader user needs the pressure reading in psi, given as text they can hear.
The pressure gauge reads 155 psi
